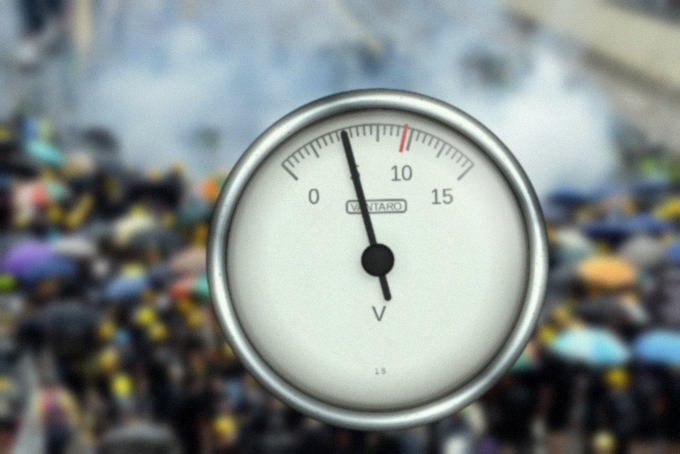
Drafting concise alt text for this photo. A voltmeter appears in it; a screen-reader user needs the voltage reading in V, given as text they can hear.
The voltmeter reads 5 V
